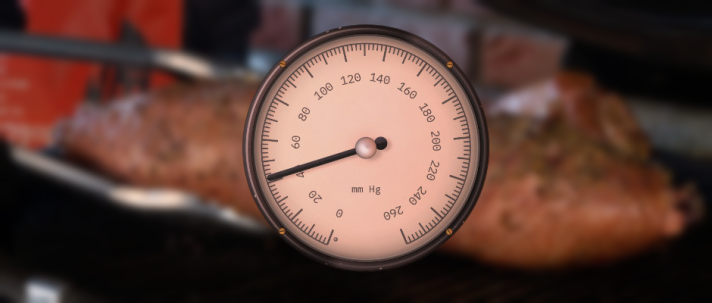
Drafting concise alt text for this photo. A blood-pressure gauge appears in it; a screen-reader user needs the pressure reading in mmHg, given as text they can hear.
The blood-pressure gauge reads 42 mmHg
